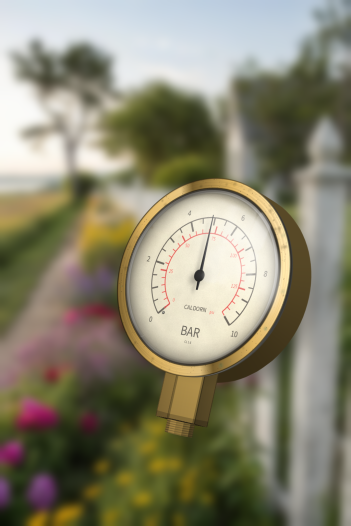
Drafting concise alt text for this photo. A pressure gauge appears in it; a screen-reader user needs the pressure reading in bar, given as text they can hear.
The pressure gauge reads 5 bar
